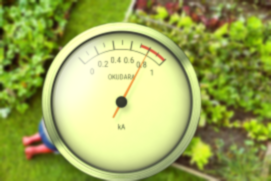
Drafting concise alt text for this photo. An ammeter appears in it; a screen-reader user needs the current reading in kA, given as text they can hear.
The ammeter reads 0.8 kA
